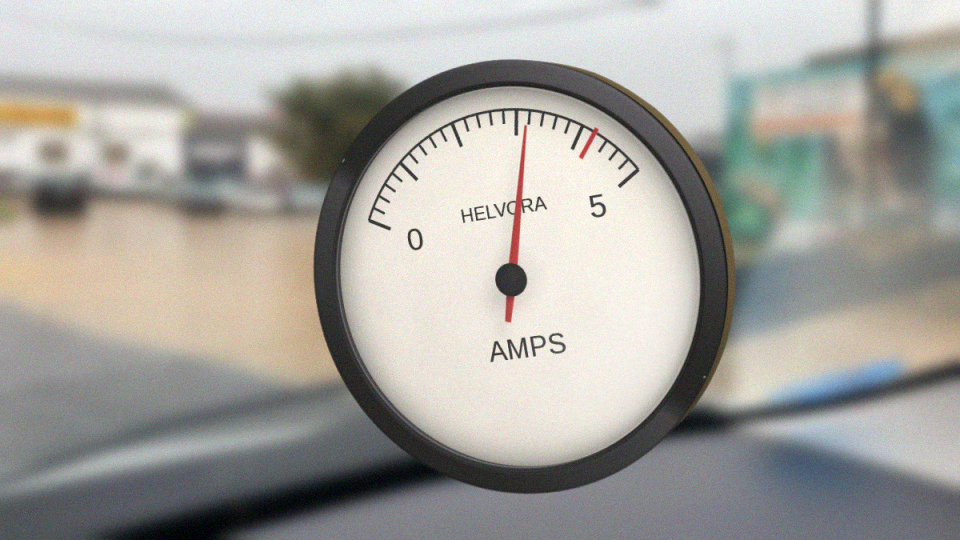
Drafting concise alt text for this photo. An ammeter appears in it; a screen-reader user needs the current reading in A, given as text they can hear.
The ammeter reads 3.2 A
